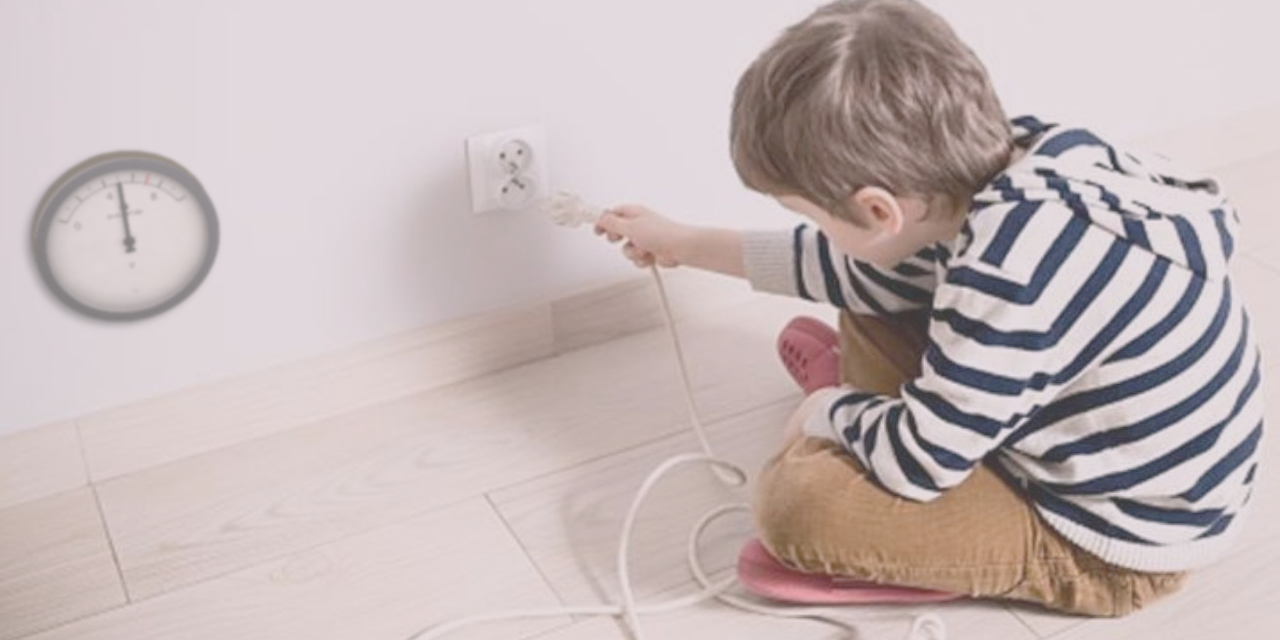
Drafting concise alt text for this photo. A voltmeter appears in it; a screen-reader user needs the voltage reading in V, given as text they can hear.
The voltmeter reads 5 V
